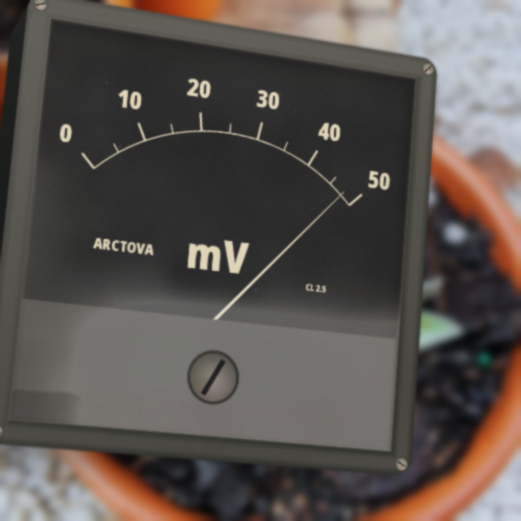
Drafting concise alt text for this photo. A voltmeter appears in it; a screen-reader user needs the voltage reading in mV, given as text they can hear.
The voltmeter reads 47.5 mV
